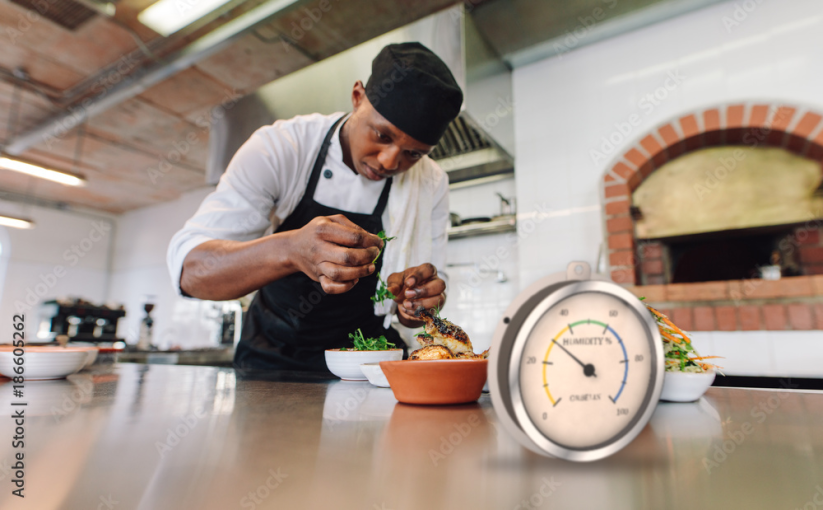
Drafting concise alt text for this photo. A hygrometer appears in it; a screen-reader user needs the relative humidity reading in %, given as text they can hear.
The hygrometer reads 30 %
